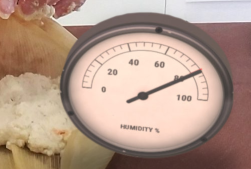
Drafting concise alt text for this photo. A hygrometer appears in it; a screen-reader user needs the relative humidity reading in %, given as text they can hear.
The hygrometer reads 80 %
